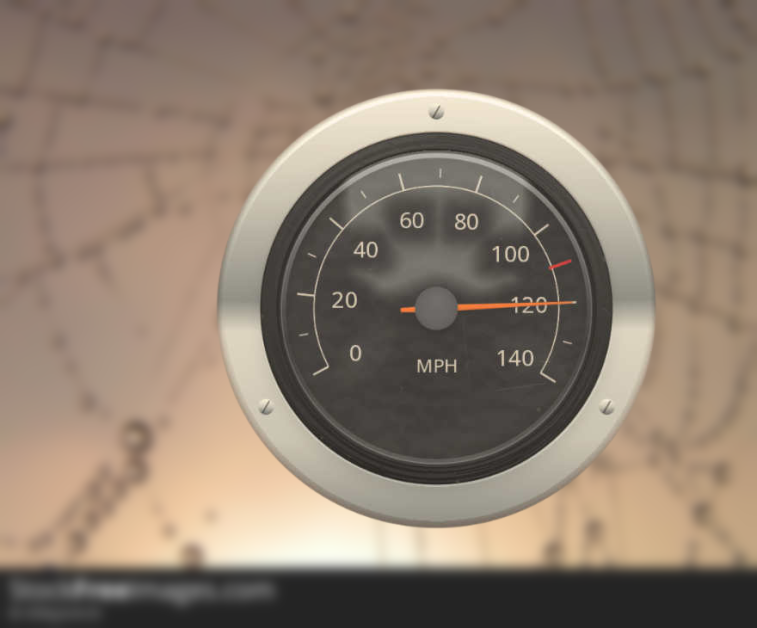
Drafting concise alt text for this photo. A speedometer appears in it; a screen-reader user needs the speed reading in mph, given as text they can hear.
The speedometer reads 120 mph
